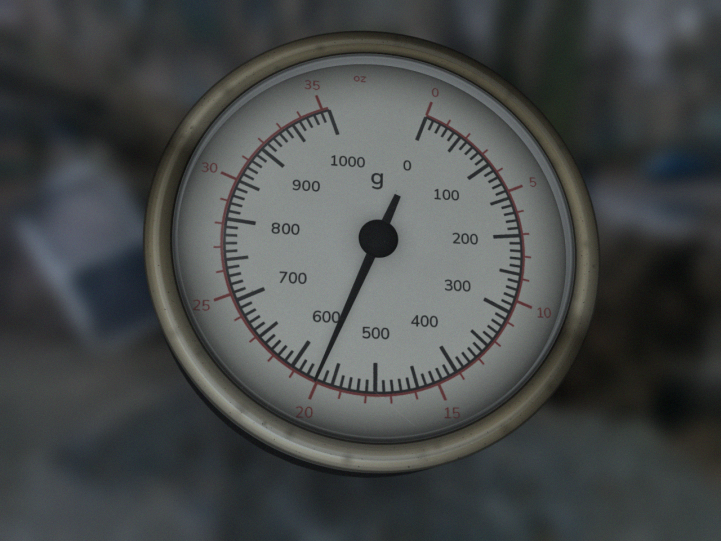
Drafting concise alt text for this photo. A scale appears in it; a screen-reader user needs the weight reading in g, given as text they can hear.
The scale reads 570 g
